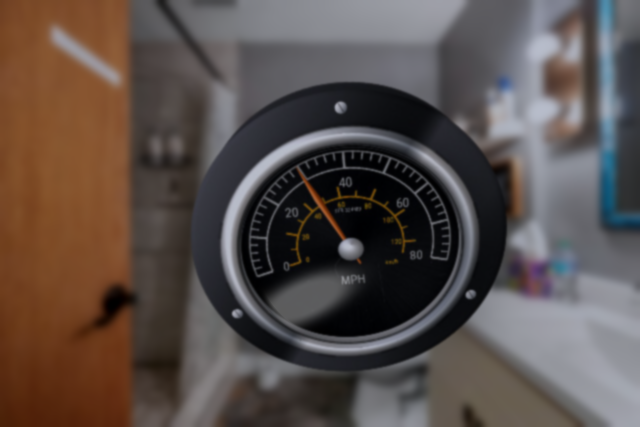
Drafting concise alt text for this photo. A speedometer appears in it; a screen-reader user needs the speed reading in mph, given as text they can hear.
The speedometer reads 30 mph
